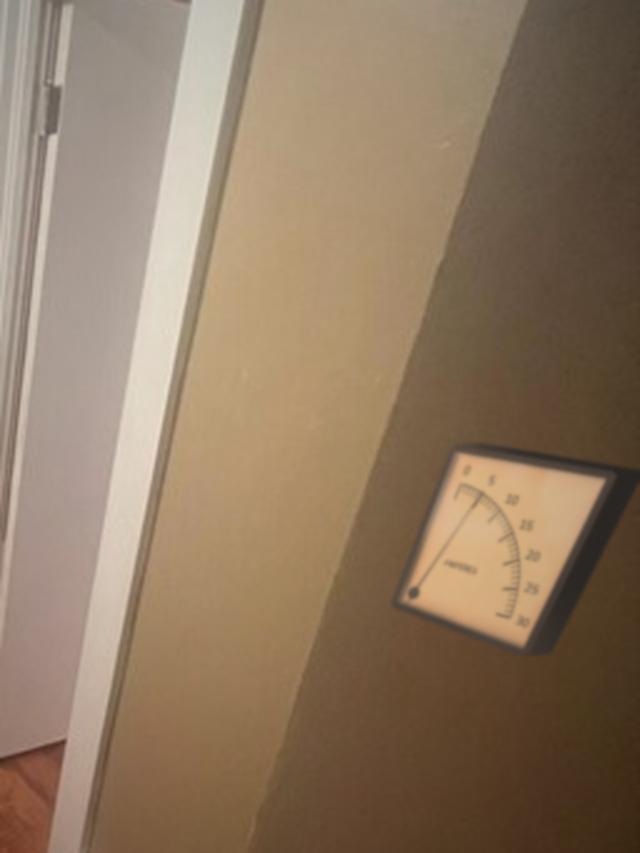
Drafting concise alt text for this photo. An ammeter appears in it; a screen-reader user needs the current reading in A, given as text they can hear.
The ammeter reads 5 A
